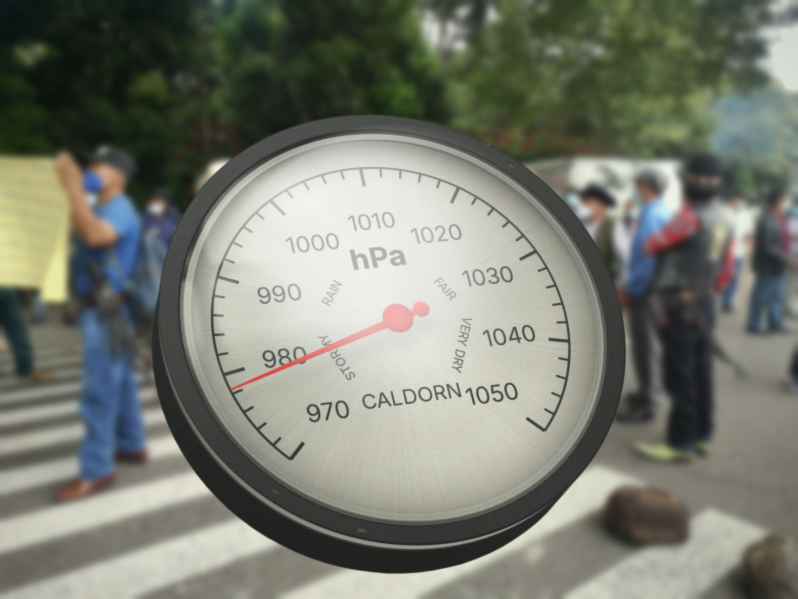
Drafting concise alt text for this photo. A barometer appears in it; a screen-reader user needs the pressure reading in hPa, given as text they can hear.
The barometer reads 978 hPa
